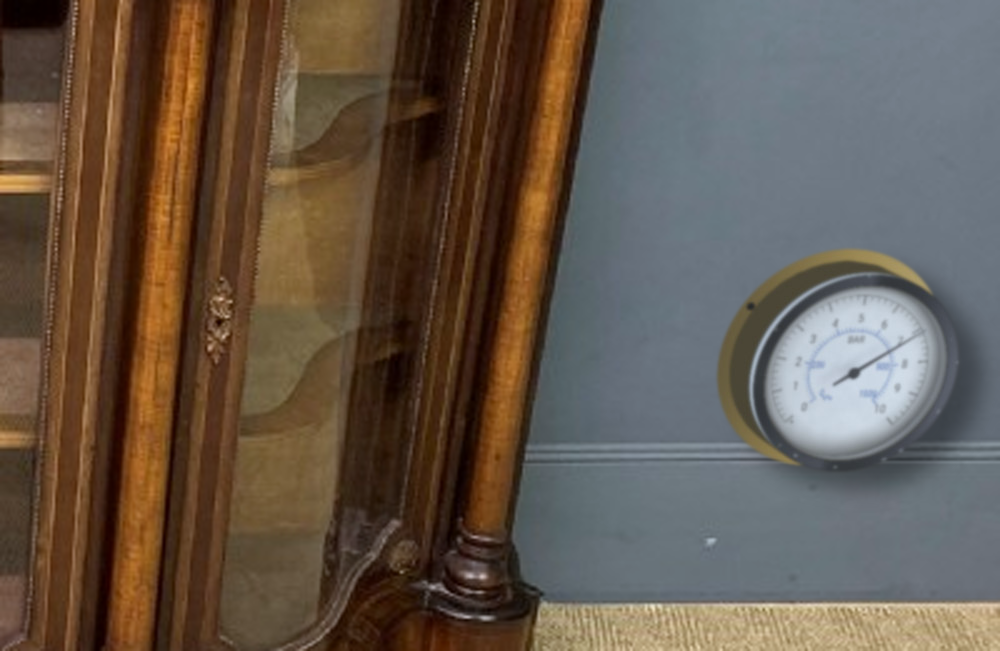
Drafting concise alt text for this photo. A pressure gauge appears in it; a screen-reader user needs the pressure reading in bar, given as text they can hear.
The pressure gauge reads 7 bar
